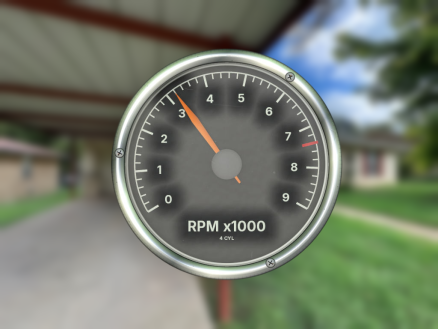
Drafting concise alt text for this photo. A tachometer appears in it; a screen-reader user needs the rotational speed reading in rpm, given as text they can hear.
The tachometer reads 3200 rpm
